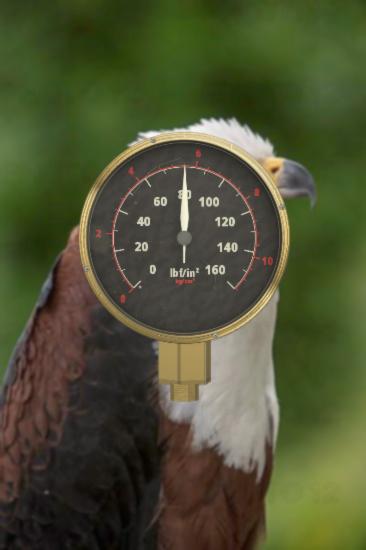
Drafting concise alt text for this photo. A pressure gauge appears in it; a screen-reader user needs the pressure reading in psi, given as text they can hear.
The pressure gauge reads 80 psi
